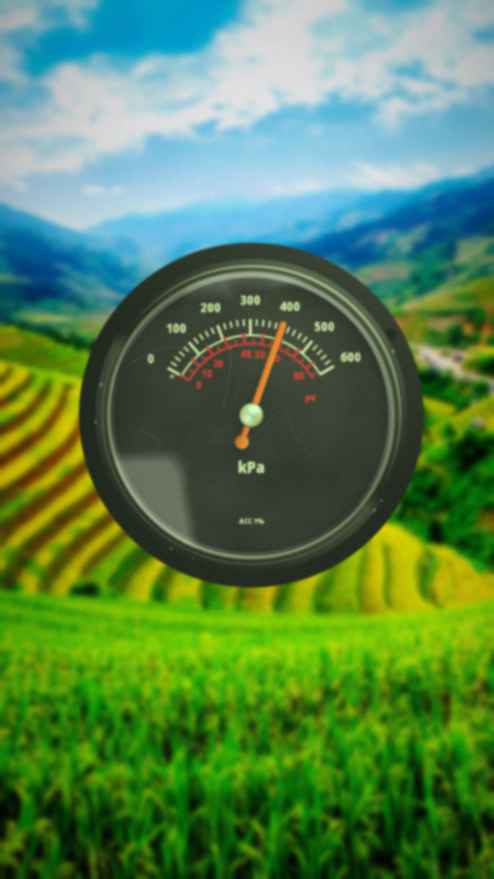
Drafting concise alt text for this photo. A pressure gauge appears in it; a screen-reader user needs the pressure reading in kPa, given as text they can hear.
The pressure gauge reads 400 kPa
